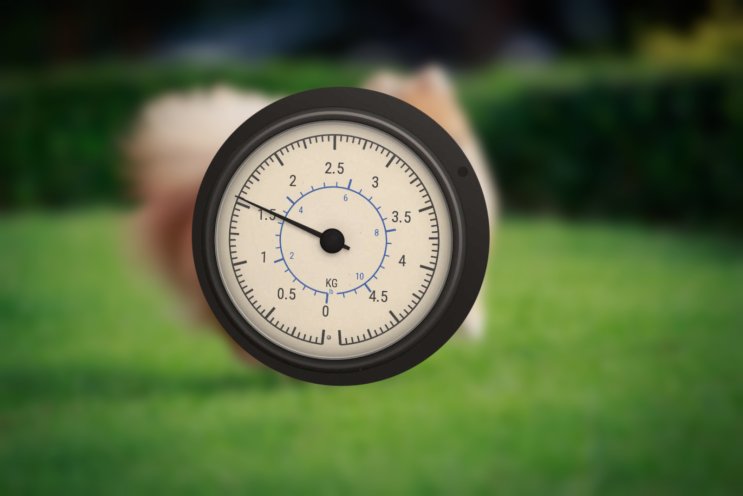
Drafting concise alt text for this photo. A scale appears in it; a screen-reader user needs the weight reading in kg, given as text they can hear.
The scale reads 1.55 kg
